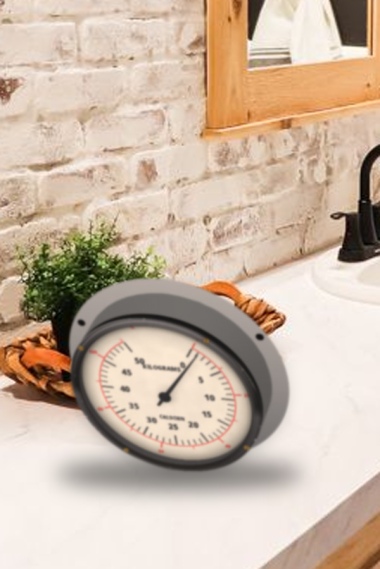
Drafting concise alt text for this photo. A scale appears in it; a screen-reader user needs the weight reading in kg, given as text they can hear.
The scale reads 1 kg
